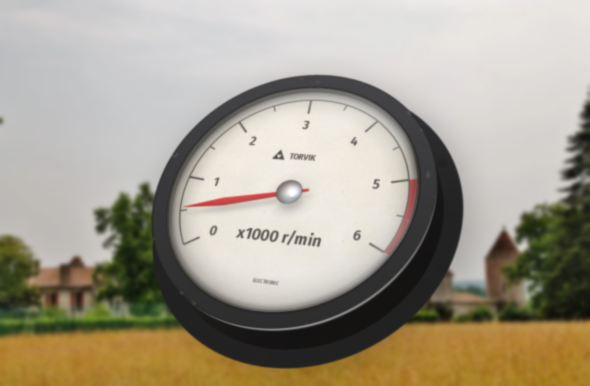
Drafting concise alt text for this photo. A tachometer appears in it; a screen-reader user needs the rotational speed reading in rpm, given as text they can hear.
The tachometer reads 500 rpm
